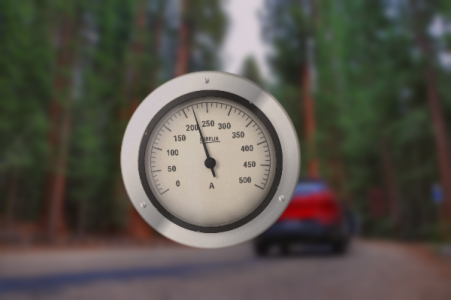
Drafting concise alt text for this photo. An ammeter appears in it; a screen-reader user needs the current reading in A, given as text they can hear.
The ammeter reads 220 A
